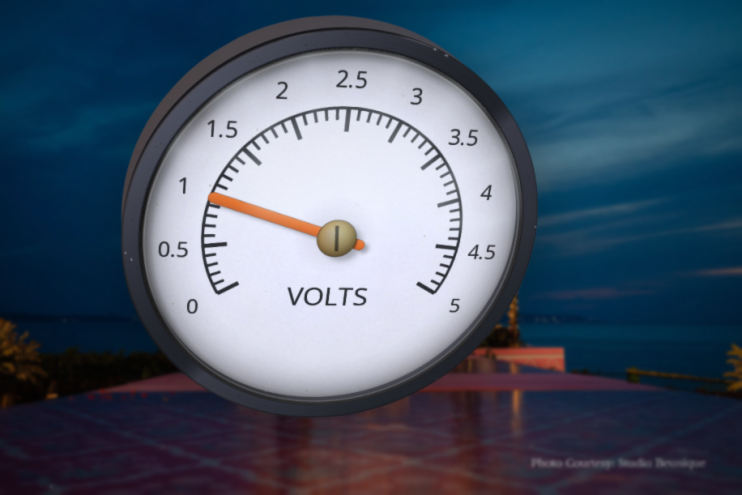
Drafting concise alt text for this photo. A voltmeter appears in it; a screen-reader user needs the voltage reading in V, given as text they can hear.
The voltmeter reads 1 V
